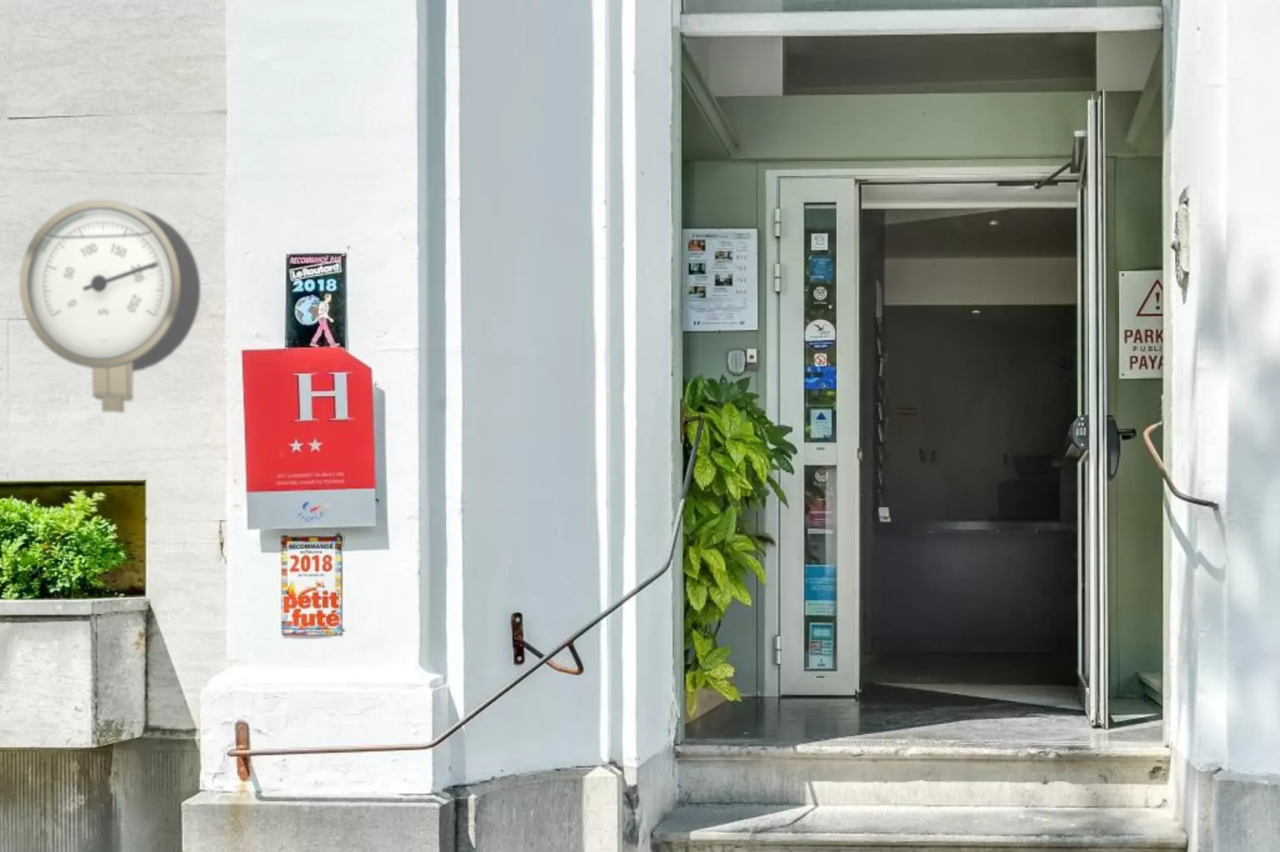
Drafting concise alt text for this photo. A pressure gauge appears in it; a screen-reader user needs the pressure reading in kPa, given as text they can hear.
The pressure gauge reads 200 kPa
